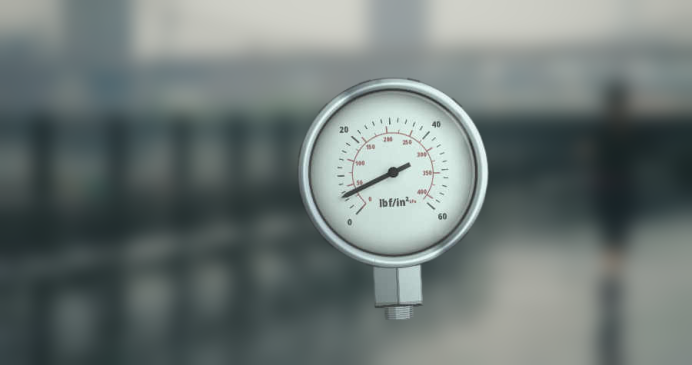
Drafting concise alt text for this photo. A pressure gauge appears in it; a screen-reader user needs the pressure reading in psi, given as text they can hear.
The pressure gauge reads 5 psi
